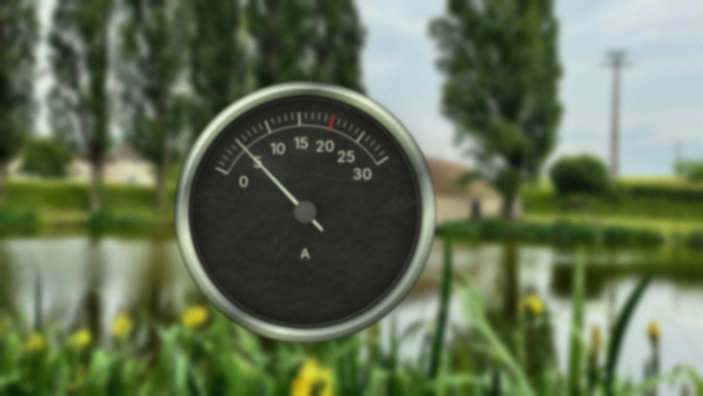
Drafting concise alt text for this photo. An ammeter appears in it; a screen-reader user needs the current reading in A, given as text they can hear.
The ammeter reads 5 A
